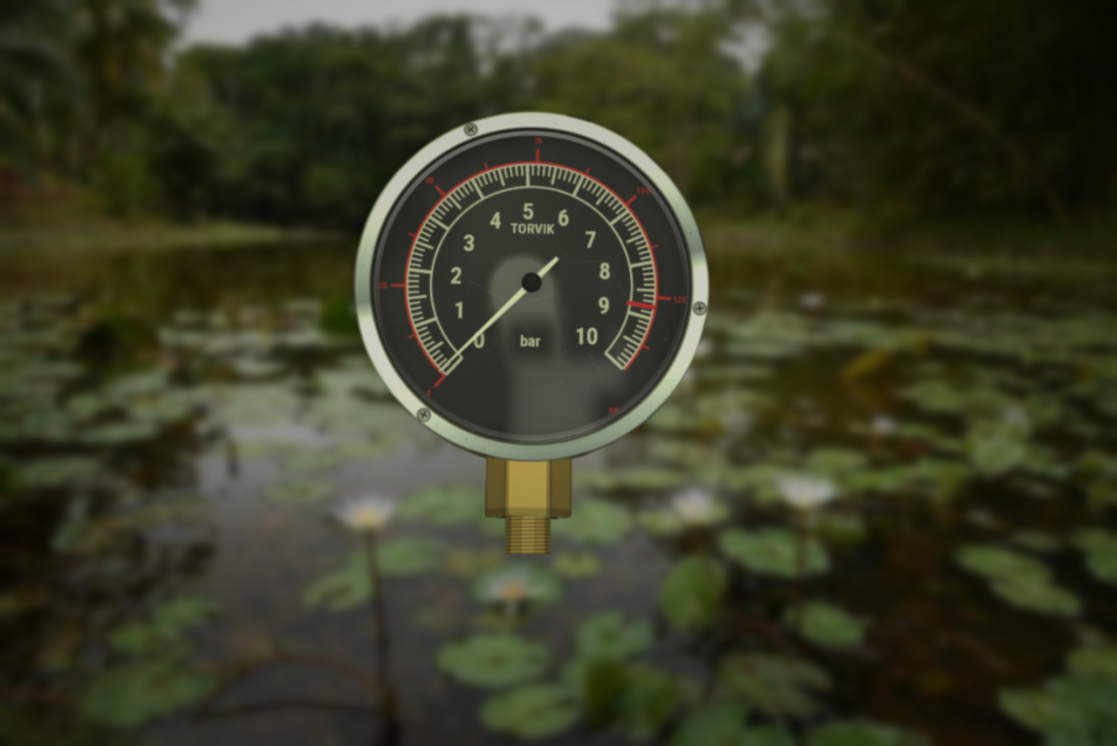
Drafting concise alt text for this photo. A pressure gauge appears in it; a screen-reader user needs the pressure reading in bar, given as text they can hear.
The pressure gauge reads 0.1 bar
